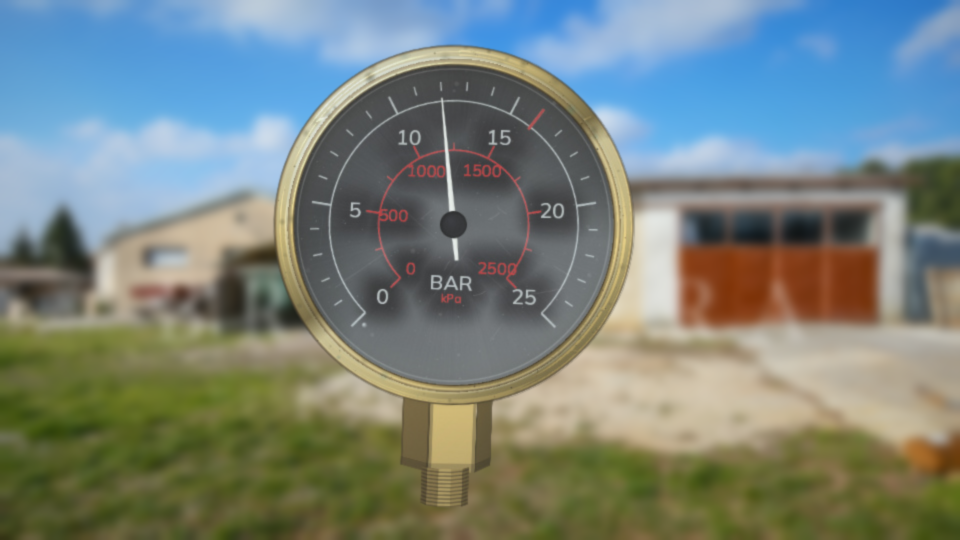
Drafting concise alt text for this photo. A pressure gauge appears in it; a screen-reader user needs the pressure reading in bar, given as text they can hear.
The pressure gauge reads 12 bar
